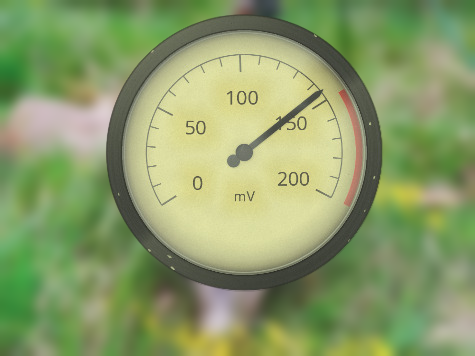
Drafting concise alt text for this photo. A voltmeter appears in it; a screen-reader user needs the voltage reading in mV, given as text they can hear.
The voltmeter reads 145 mV
